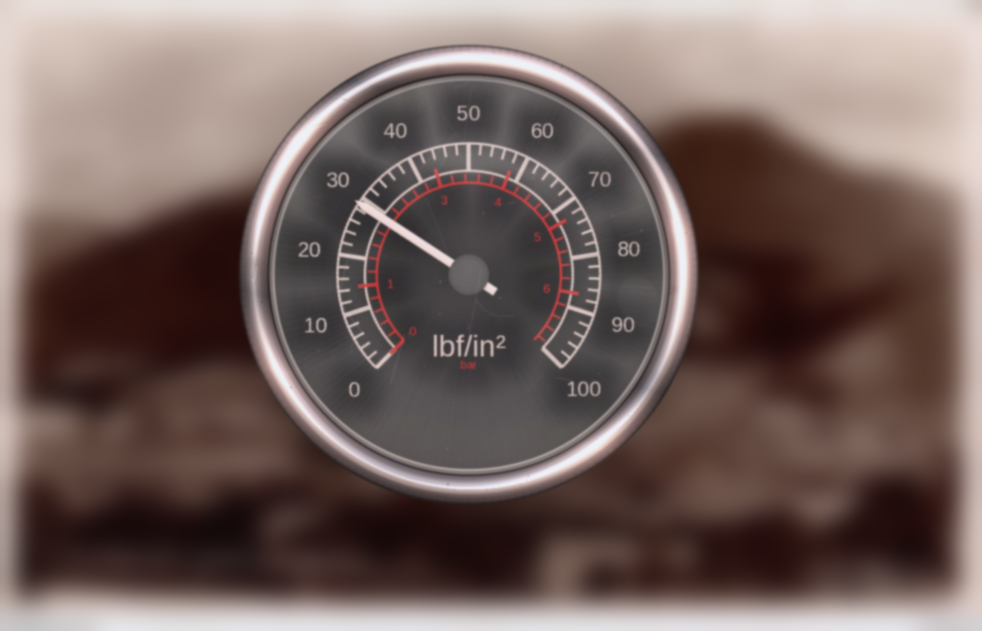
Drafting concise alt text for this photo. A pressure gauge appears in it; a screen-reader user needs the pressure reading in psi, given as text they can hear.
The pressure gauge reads 29 psi
